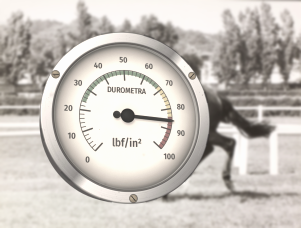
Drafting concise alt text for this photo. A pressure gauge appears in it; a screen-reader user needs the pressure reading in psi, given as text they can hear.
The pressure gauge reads 86 psi
